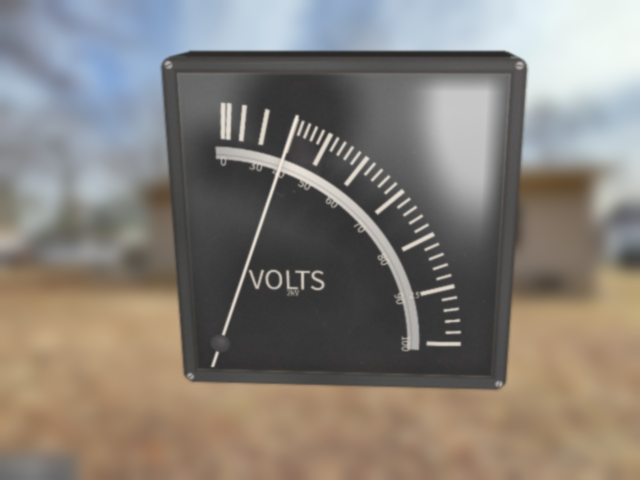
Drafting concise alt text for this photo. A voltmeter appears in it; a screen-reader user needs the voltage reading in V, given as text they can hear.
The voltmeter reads 40 V
